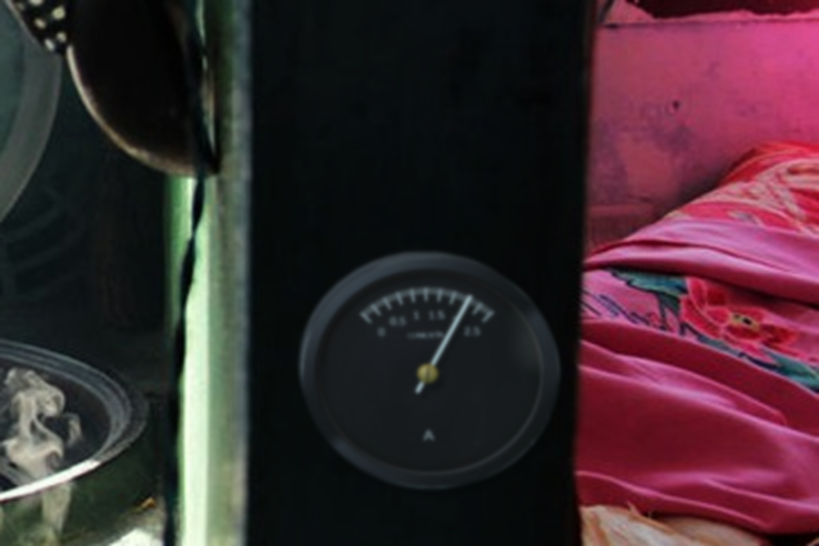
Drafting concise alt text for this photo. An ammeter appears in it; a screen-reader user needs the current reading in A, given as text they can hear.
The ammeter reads 2 A
